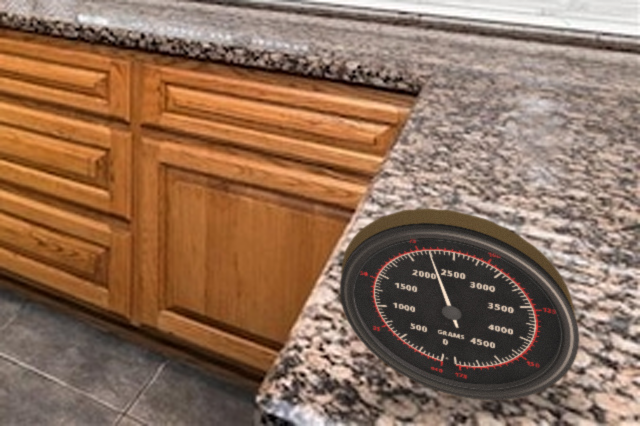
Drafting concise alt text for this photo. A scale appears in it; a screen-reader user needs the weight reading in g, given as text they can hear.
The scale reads 2250 g
